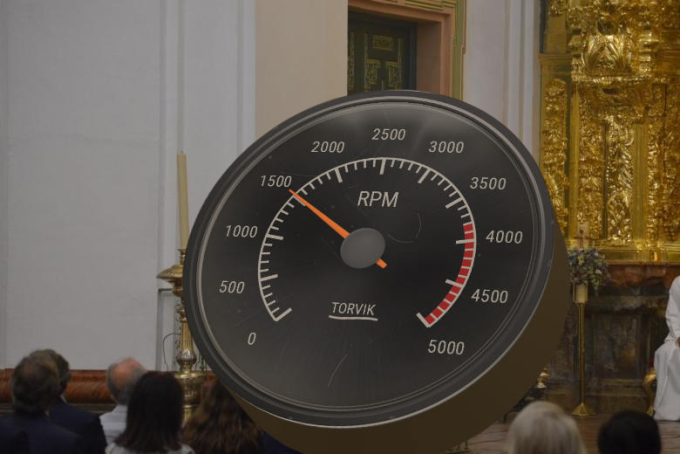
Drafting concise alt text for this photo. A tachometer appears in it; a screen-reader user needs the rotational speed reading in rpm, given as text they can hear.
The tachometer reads 1500 rpm
